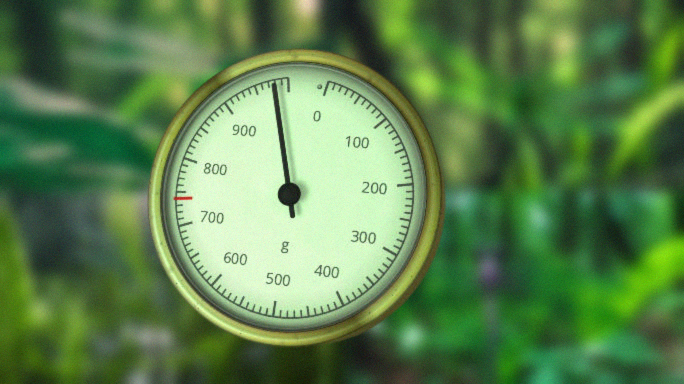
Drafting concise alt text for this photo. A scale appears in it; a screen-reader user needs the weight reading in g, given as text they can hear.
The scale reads 980 g
